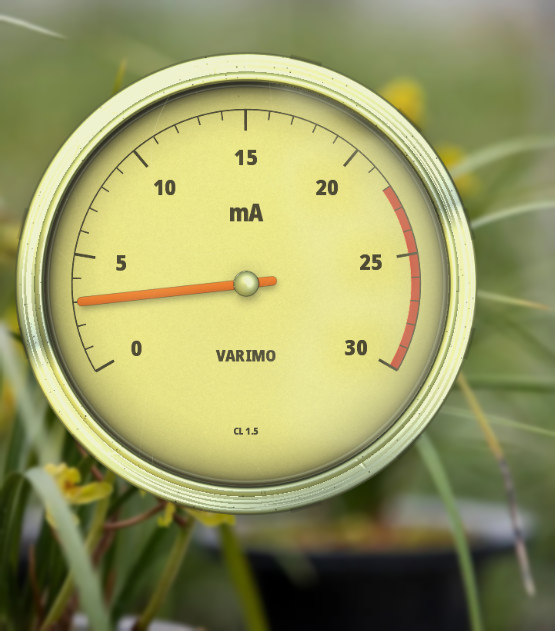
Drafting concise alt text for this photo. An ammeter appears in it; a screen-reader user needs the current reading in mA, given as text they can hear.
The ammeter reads 3 mA
